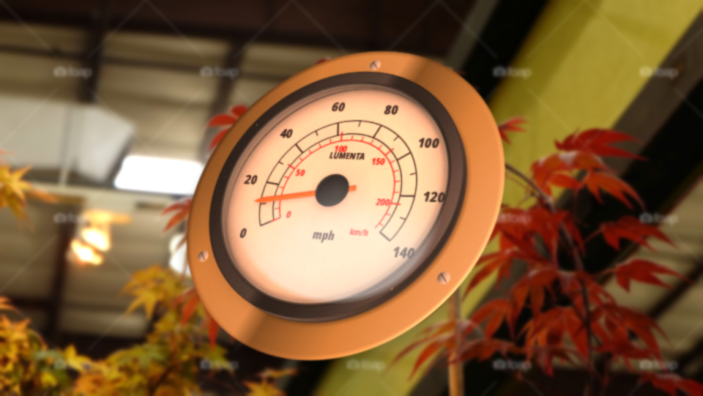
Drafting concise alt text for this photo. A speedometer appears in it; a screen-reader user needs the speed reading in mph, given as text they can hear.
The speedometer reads 10 mph
